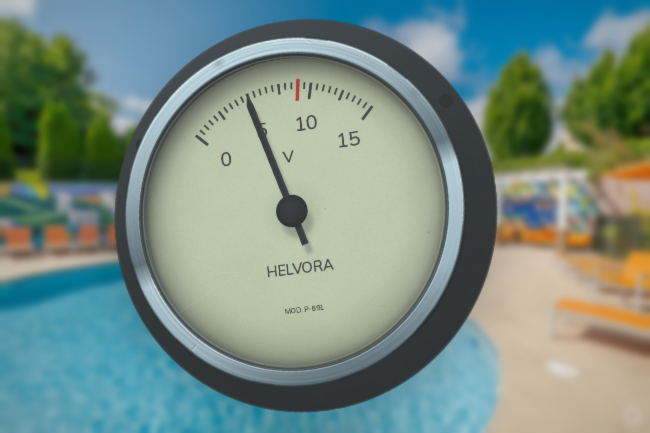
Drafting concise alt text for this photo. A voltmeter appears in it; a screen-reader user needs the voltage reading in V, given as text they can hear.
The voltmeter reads 5 V
